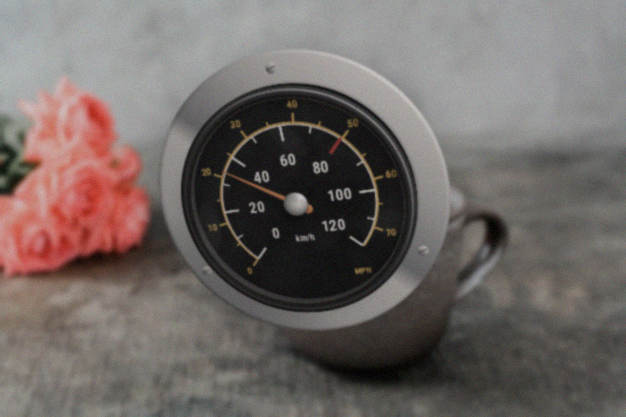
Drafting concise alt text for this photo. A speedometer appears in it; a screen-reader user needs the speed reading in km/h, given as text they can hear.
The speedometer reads 35 km/h
